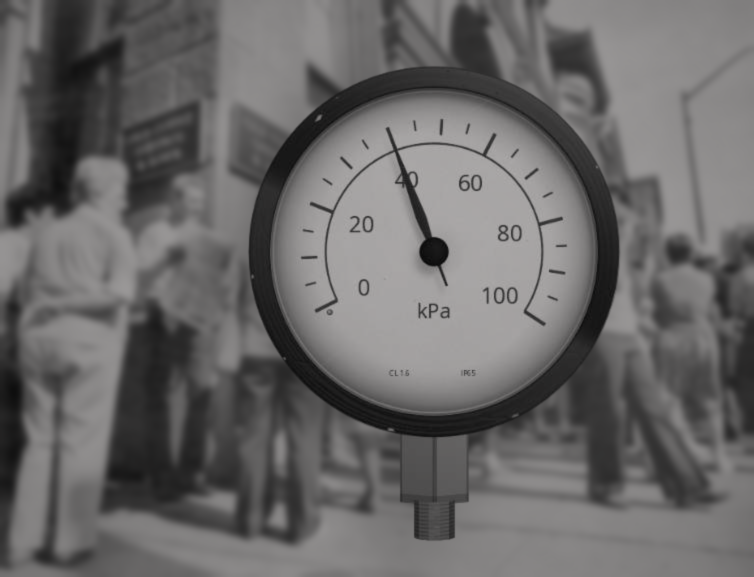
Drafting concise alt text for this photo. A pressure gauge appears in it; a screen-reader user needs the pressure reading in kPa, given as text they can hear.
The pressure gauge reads 40 kPa
